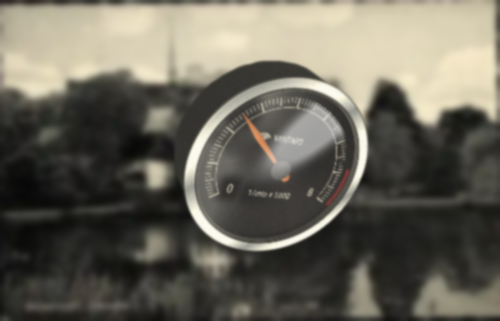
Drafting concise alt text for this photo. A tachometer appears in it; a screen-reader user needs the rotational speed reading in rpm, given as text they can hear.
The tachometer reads 2500 rpm
